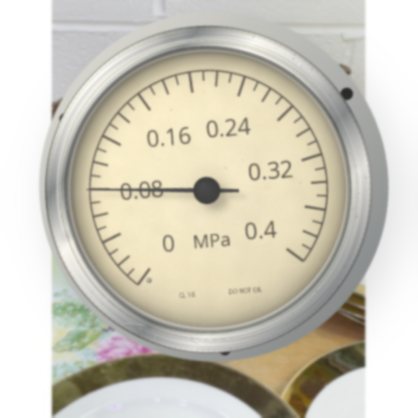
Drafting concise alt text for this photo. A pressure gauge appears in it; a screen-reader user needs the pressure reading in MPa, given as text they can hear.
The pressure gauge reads 0.08 MPa
